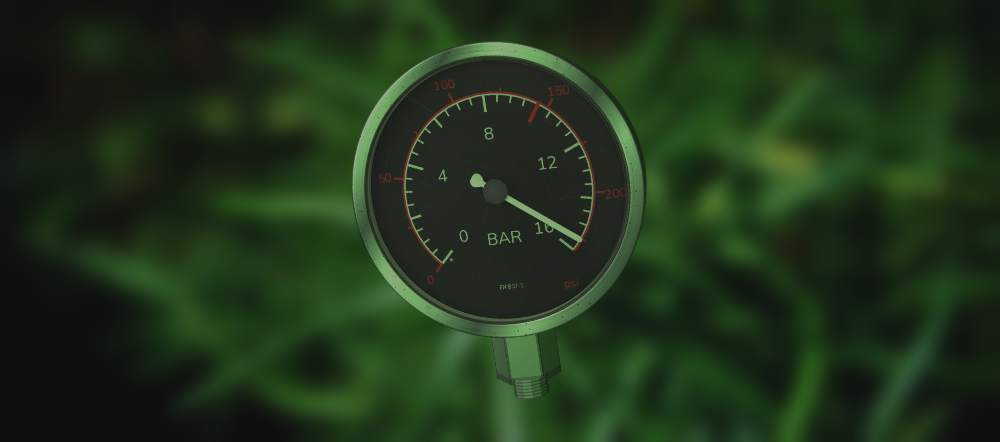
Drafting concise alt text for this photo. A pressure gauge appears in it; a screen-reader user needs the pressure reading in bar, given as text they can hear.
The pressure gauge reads 15.5 bar
